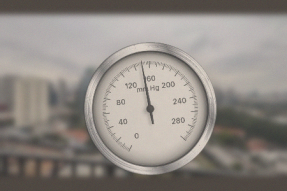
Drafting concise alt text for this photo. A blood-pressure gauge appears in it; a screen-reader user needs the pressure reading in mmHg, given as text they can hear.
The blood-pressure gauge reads 150 mmHg
